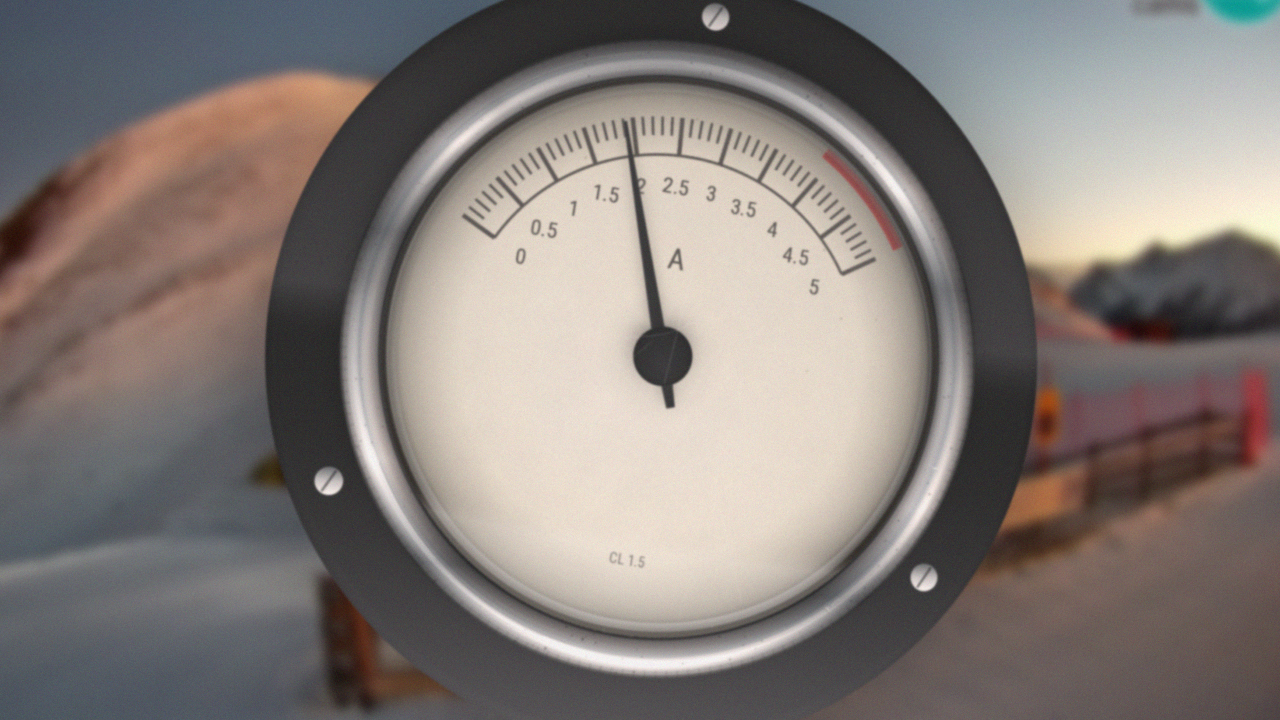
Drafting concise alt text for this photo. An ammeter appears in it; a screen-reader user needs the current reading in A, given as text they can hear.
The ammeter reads 1.9 A
